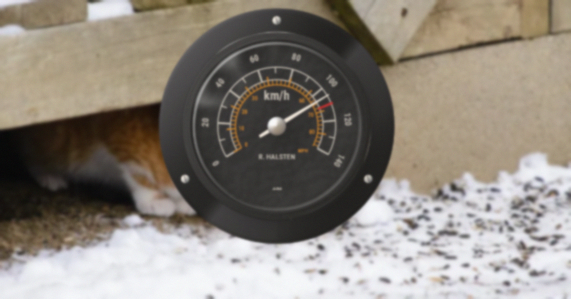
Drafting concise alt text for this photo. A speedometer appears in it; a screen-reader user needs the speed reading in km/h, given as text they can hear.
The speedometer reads 105 km/h
